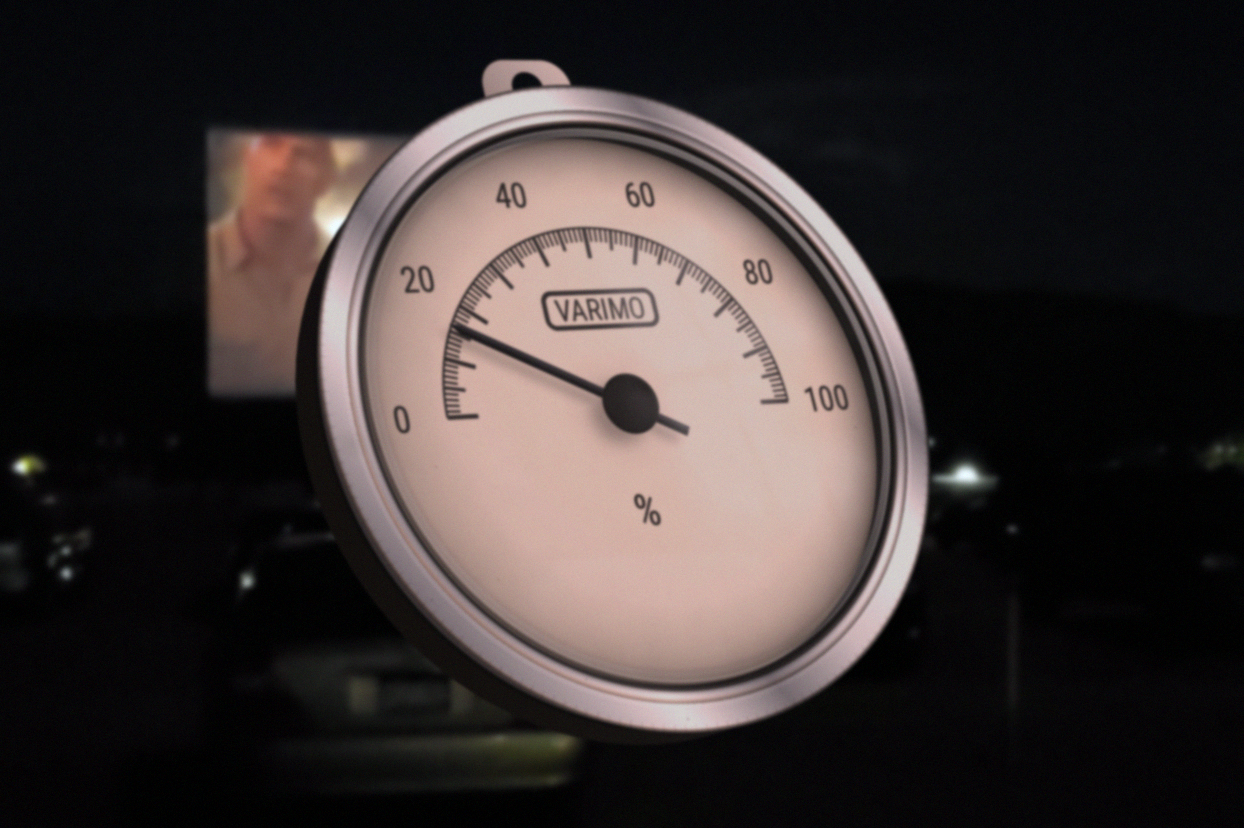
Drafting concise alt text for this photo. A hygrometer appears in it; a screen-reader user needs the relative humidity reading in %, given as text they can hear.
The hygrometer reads 15 %
